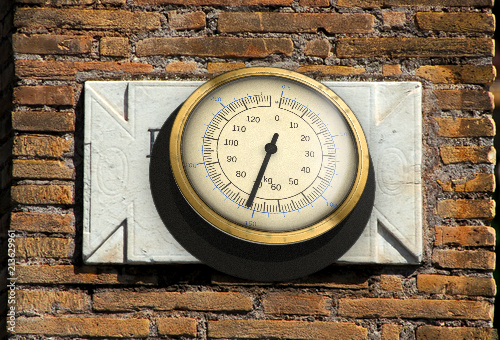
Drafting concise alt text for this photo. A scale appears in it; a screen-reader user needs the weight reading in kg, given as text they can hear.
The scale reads 70 kg
